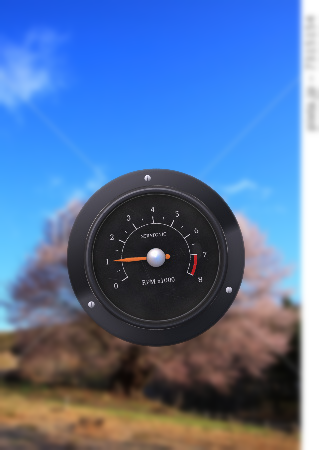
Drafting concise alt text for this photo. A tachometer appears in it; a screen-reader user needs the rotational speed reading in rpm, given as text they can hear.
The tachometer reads 1000 rpm
